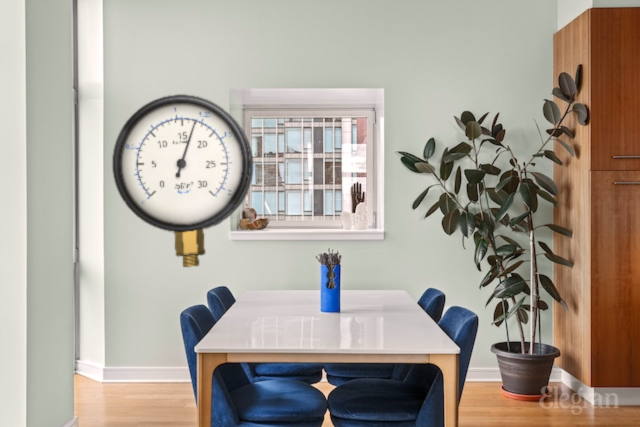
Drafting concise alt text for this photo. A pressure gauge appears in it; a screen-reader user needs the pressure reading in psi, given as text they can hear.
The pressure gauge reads 17 psi
